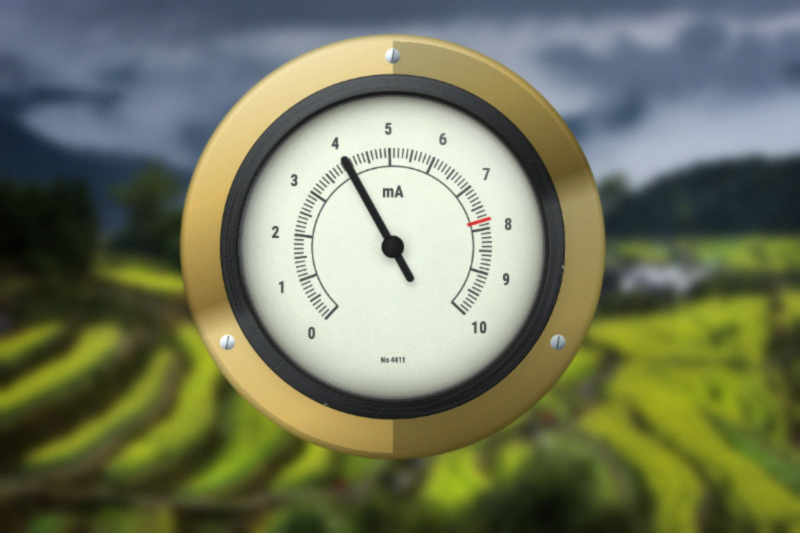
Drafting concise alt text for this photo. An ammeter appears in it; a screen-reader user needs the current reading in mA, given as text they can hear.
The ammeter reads 4 mA
